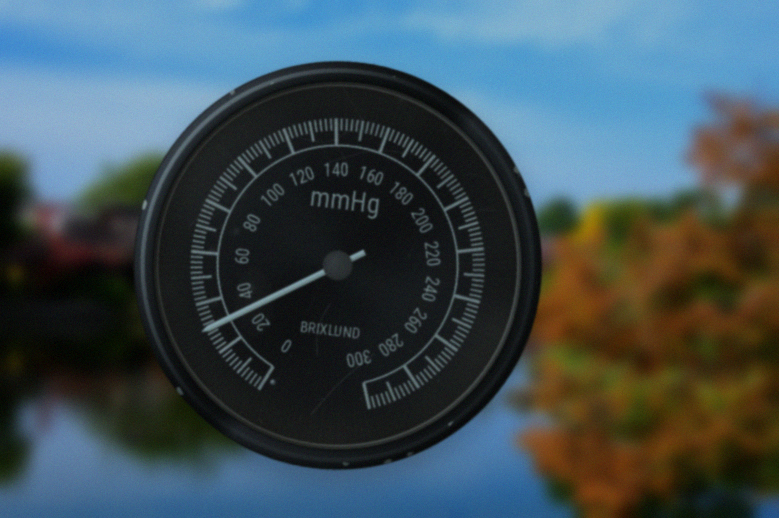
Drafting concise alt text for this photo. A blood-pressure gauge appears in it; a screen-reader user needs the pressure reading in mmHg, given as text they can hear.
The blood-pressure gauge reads 30 mmHg
